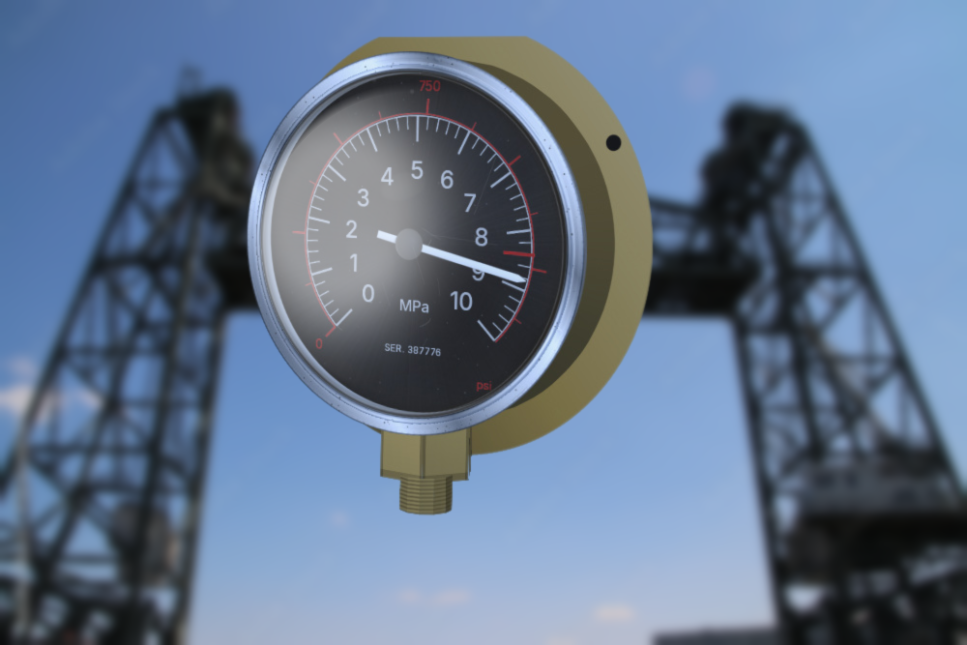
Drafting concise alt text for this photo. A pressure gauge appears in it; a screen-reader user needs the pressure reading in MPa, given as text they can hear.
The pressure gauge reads 8.8 MPa
